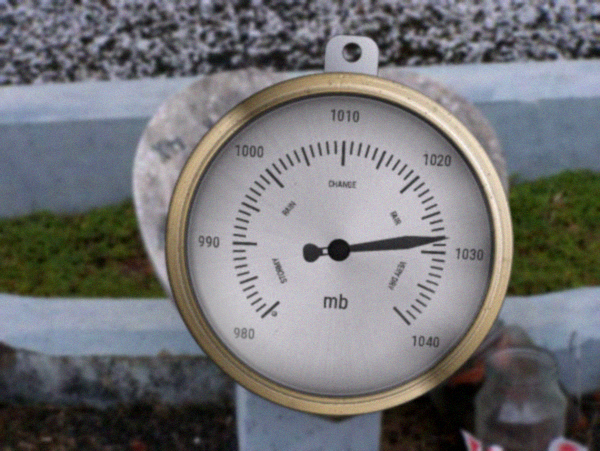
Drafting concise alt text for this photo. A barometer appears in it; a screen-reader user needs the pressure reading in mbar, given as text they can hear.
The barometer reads 1028 mbar
